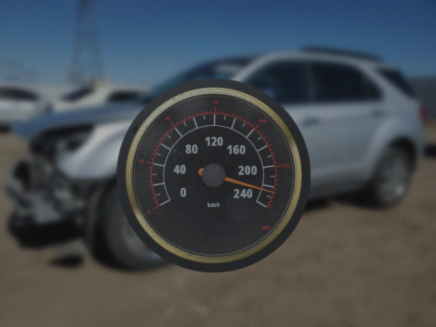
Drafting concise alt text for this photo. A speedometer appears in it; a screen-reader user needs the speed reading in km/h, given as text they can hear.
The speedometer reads 225 km/h
